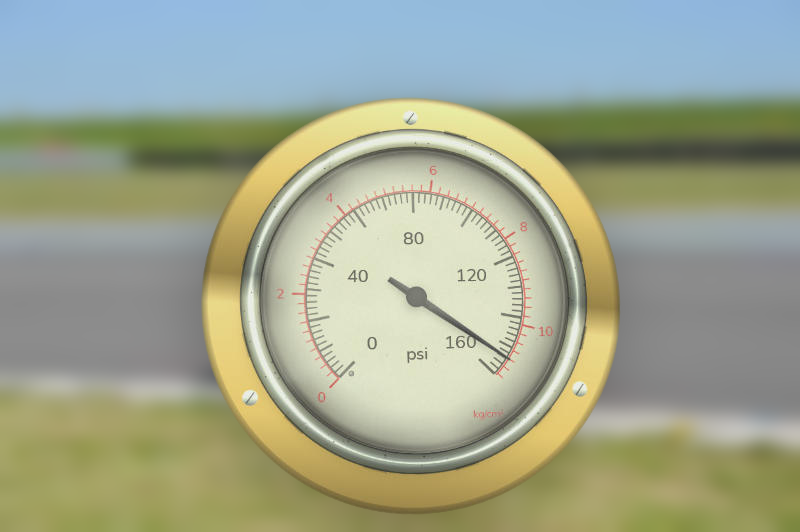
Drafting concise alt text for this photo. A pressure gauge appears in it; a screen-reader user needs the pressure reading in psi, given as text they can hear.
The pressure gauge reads 154 psi
